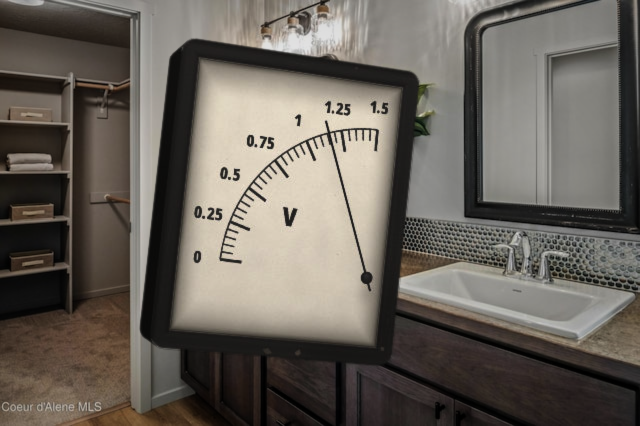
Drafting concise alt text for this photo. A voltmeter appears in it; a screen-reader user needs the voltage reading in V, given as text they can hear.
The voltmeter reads 1.15 V
